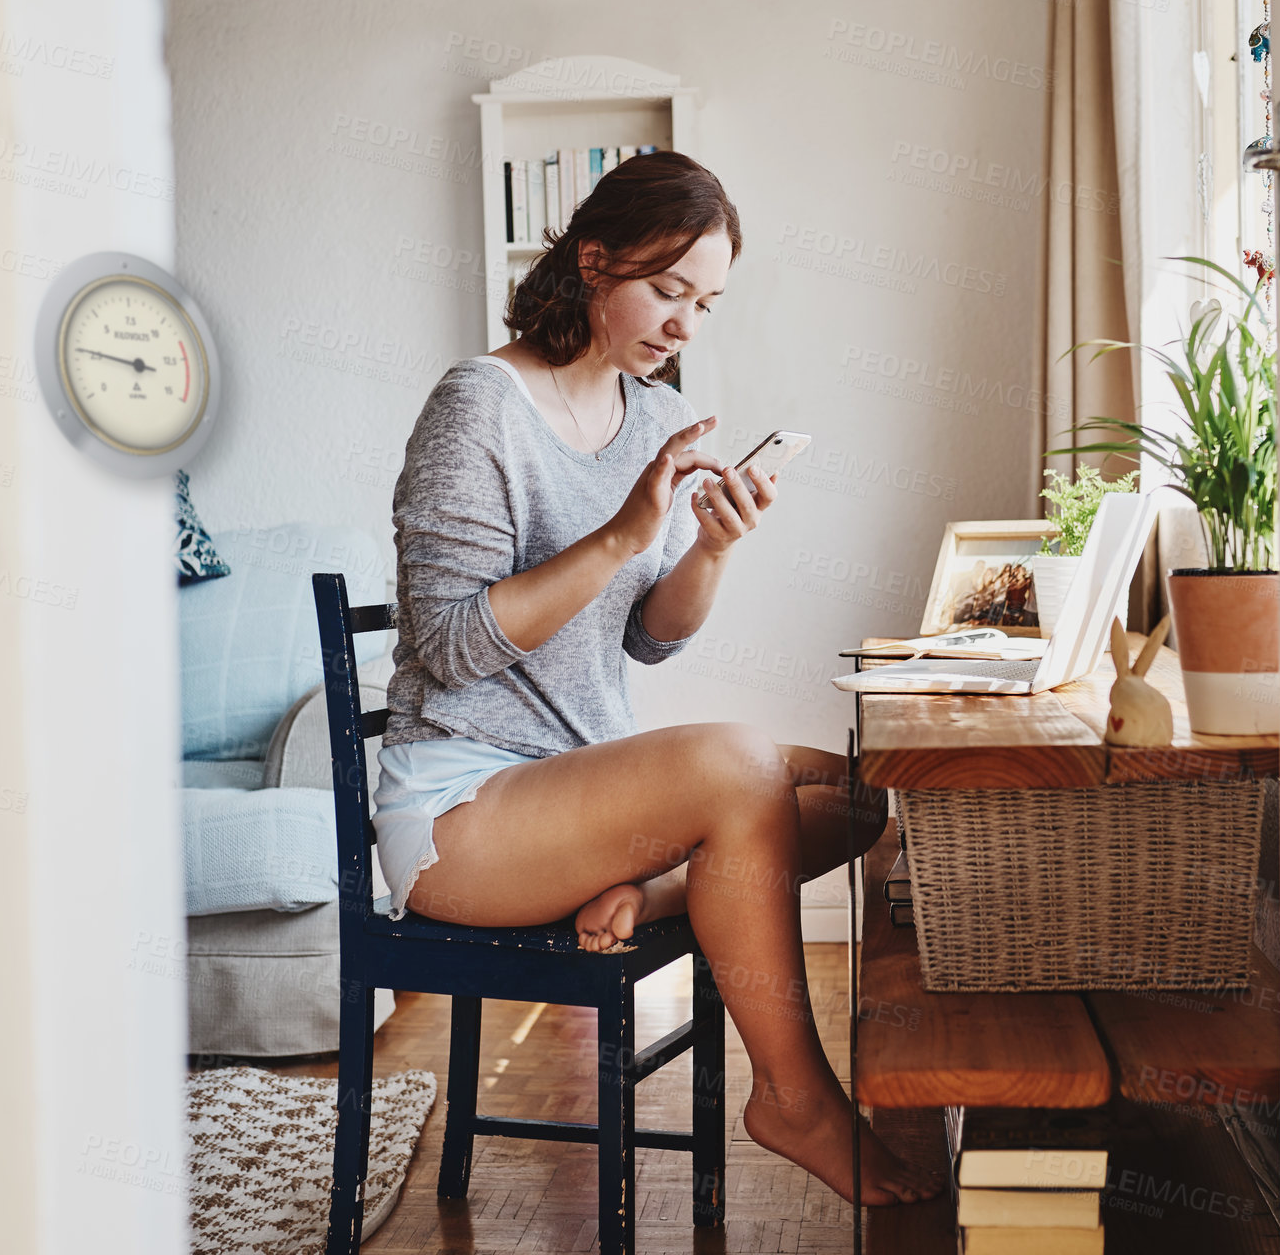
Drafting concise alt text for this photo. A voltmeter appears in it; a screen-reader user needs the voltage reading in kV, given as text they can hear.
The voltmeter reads 2.5 kV
